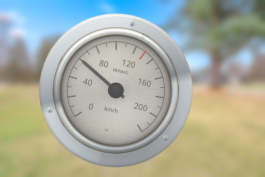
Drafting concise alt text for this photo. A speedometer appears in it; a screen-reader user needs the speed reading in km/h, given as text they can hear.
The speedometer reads 60 km/h
